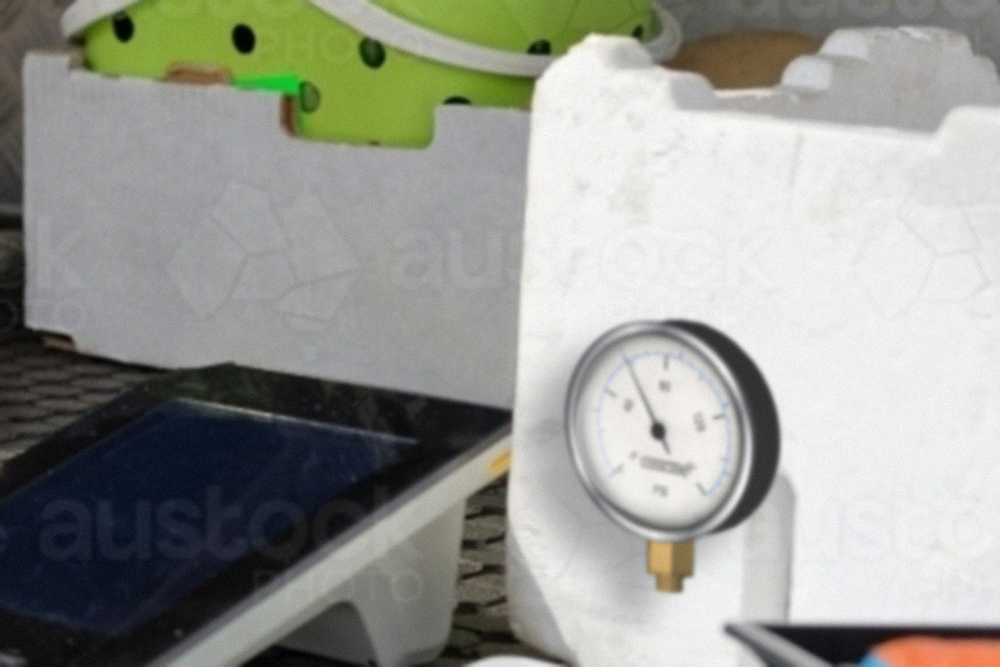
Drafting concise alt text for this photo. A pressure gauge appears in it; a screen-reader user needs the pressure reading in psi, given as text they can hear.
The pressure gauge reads 60 psi
